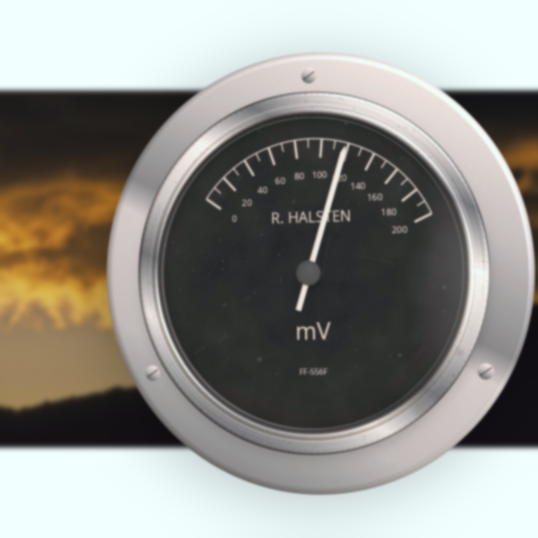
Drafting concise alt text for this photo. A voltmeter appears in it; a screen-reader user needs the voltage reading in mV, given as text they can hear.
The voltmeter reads 120 mV
